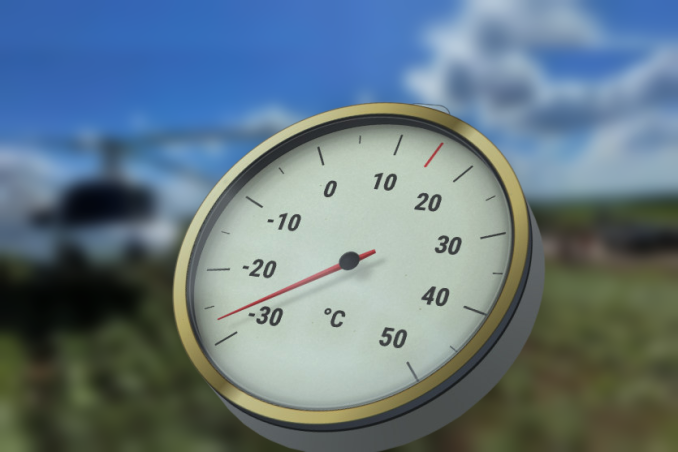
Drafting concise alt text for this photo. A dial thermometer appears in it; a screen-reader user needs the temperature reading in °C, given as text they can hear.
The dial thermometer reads -27.5 °C
